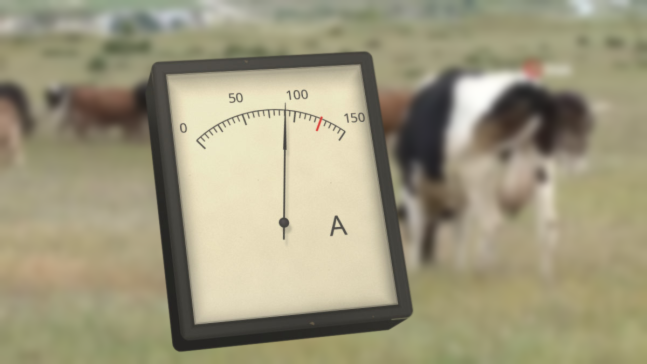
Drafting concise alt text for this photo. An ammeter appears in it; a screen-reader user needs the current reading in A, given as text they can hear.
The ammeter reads 90 A
